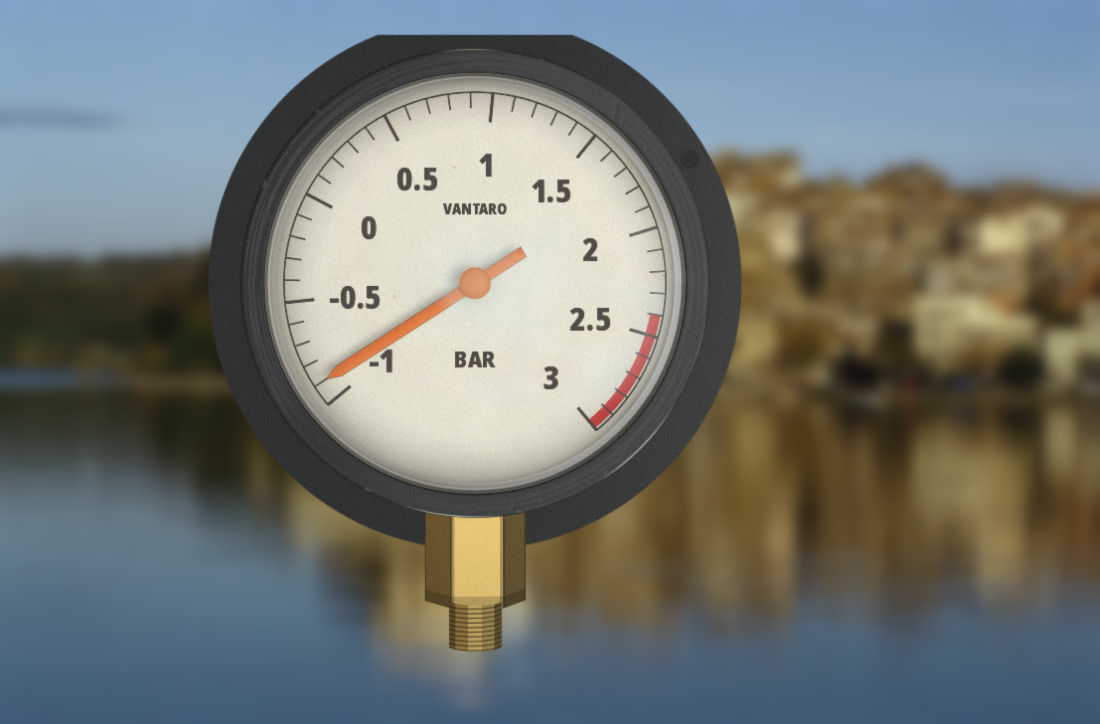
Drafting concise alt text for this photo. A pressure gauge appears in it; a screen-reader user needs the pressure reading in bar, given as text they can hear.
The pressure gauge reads -0.9 bar
